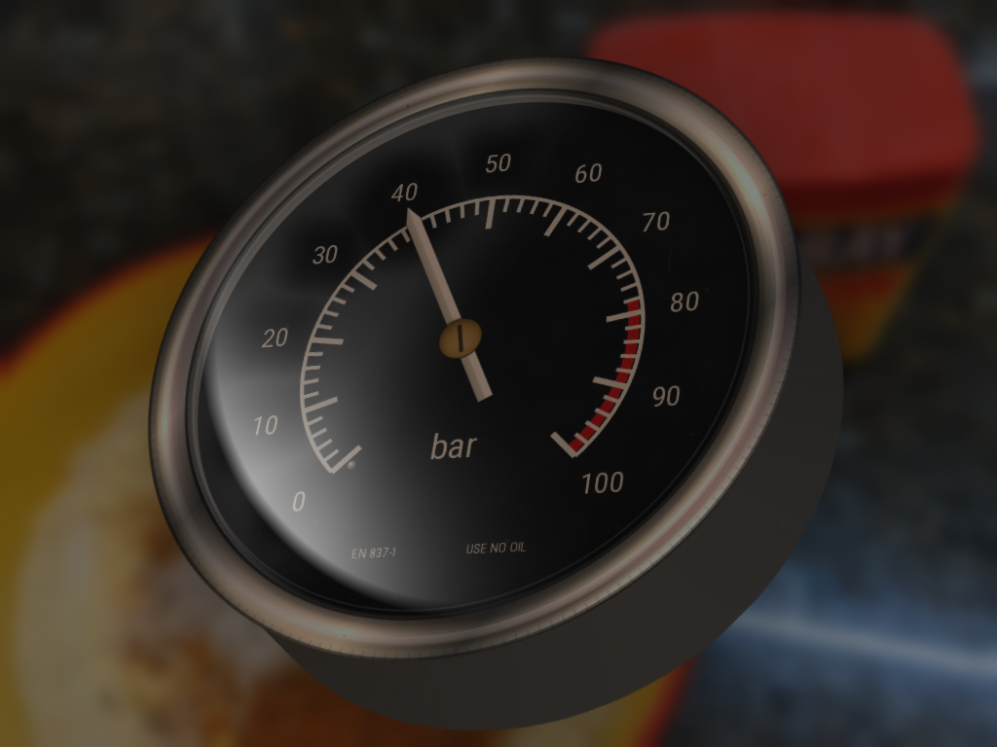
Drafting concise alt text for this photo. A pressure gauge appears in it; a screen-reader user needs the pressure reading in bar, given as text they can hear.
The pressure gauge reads 40 bar
